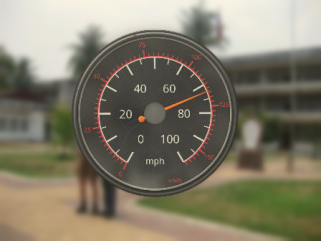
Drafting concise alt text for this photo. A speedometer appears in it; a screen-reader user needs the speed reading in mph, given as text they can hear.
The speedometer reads 72.5 mph
